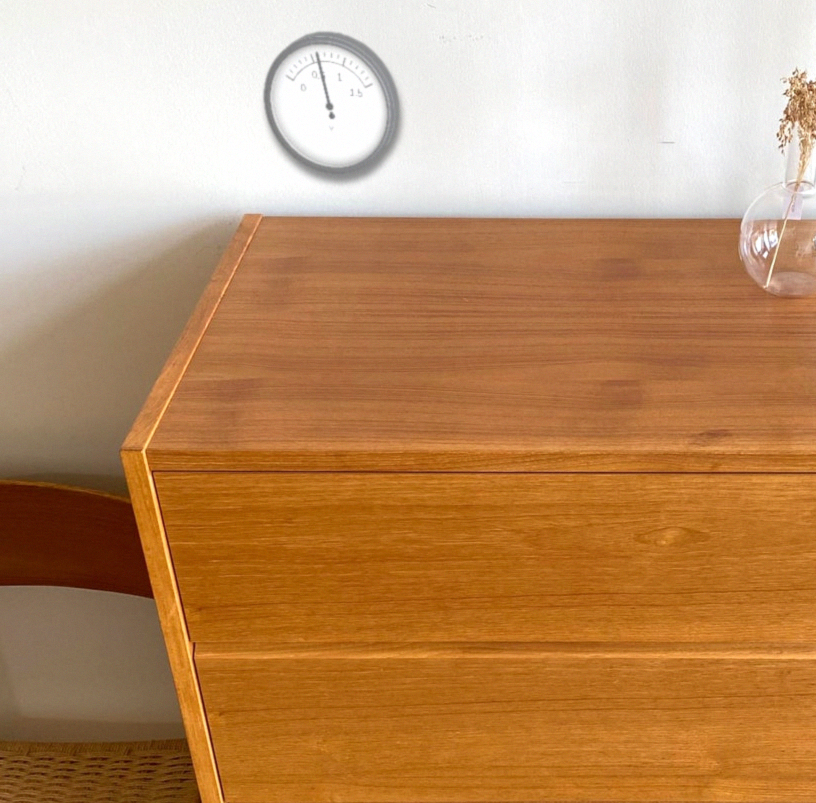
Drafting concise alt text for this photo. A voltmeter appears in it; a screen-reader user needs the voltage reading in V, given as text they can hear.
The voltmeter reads 0.6 V
